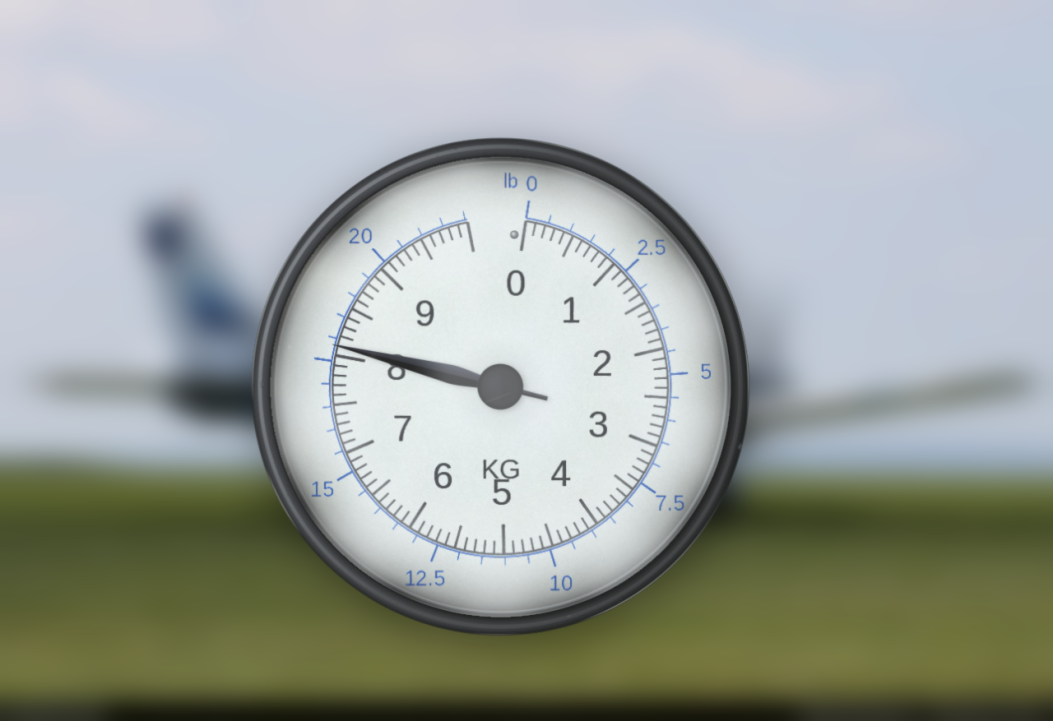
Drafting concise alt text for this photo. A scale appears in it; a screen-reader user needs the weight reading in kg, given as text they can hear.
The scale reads 8.1 kg
